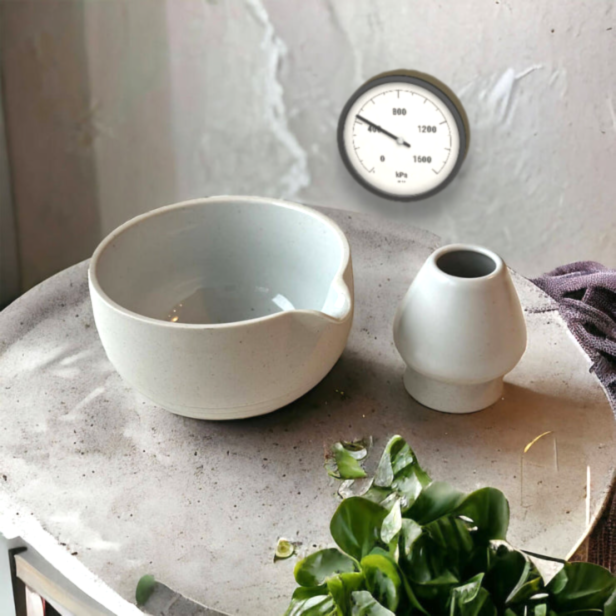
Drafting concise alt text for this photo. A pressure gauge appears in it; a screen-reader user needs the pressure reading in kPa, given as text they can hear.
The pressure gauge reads 450 kPa
